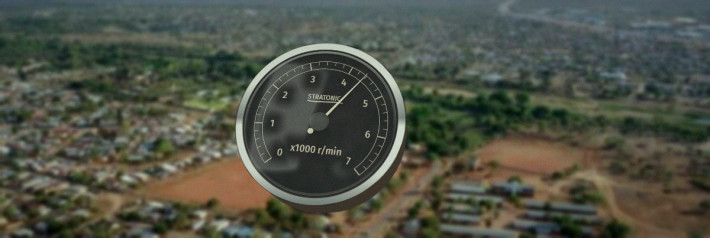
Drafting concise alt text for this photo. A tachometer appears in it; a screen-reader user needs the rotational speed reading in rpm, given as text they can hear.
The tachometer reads 4400 rpm
